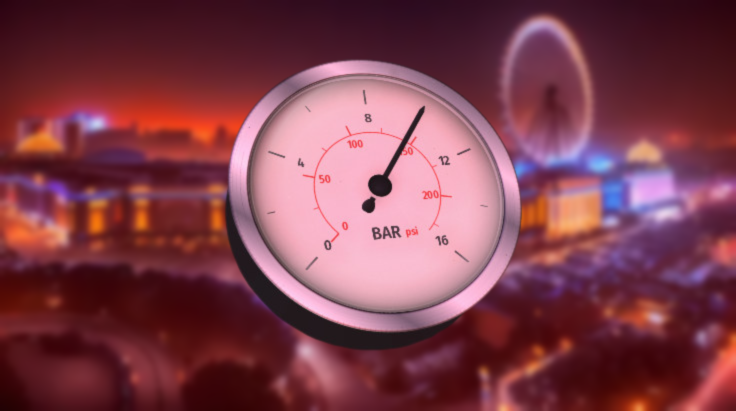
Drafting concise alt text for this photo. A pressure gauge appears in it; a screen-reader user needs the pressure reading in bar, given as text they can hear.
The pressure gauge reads 10 bar
